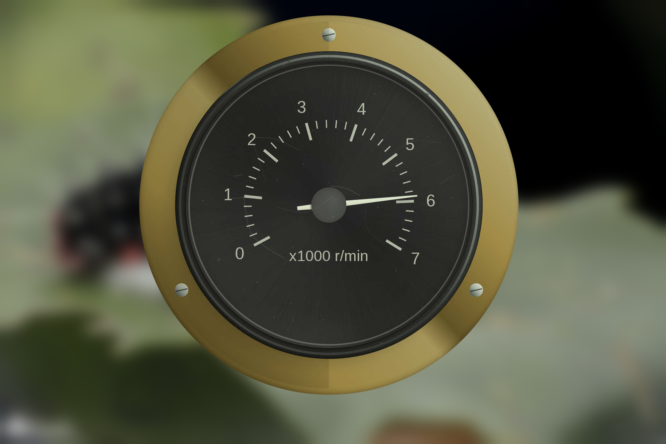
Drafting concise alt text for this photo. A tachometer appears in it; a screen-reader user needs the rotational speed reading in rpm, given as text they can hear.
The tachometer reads 5900 rpm
